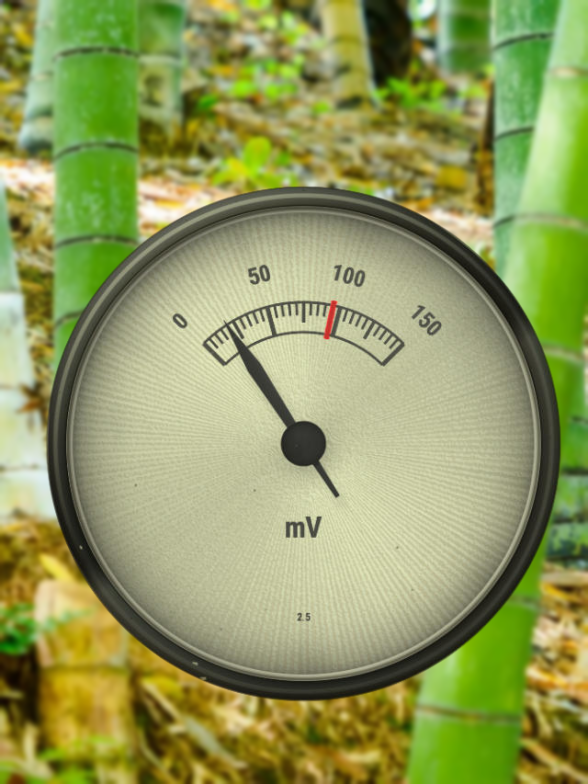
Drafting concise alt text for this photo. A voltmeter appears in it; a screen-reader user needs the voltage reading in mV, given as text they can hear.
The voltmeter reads 20 mV
